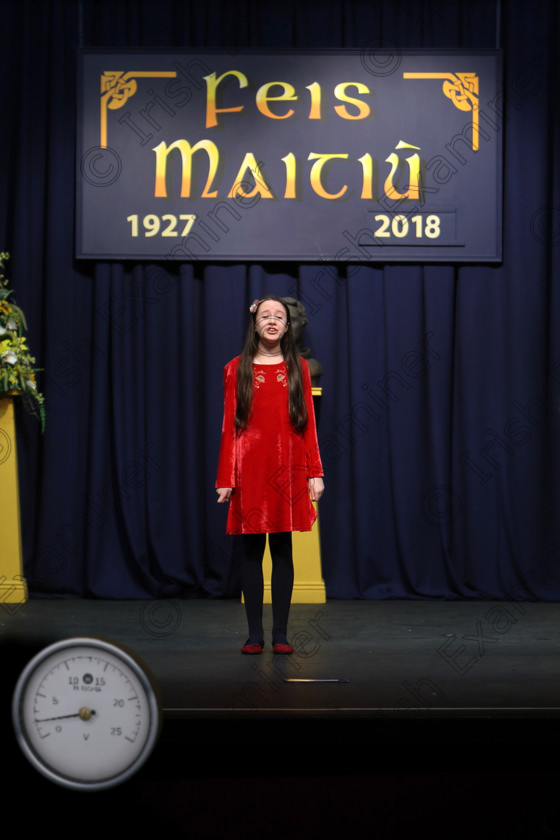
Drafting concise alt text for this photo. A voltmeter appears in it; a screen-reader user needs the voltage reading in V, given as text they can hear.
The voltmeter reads 2 V
